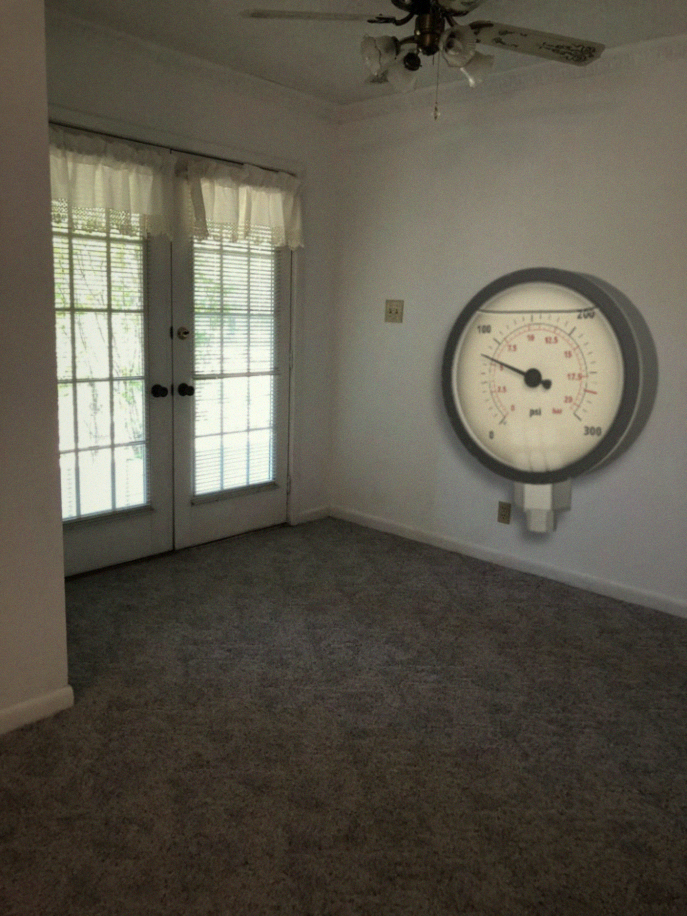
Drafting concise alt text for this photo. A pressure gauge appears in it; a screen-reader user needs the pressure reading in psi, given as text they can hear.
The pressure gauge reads 80 psi
